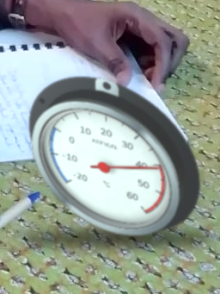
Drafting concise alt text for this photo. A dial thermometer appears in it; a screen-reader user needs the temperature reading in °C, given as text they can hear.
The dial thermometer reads 40 °C
